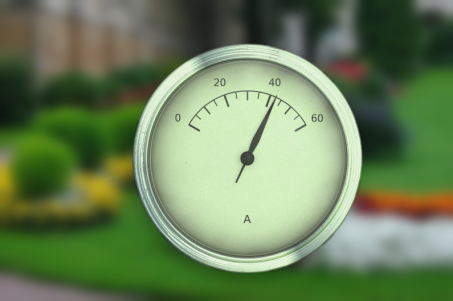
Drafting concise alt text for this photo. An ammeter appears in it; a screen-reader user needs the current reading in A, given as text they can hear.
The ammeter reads 42.5 A
